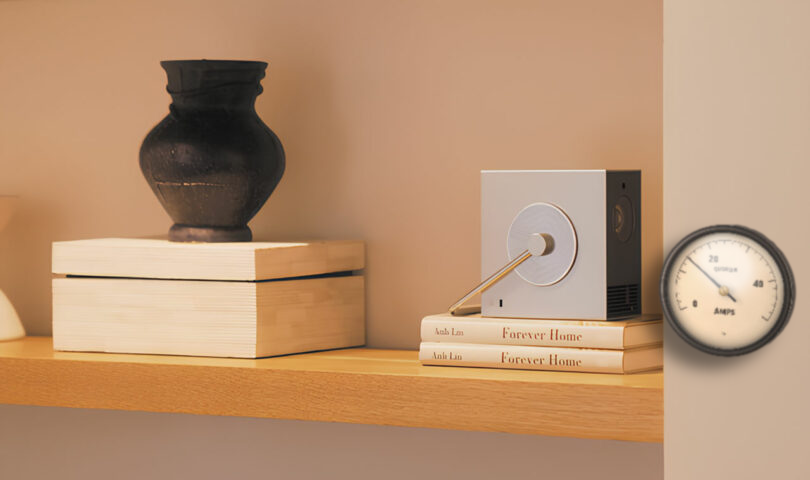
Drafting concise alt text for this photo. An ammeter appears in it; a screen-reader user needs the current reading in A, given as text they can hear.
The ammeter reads 14 A
